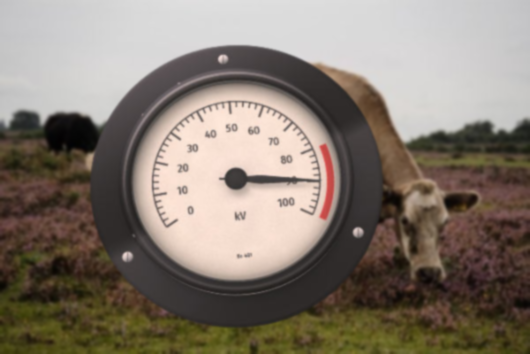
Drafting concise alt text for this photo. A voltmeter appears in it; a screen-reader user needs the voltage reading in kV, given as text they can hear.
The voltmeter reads 90 kV
